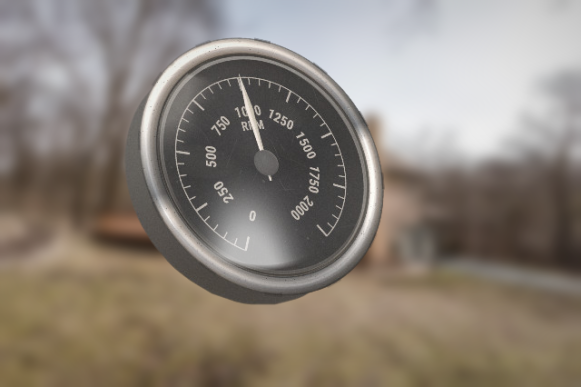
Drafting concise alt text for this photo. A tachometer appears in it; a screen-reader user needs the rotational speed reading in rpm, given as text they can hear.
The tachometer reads 1000 rpm
